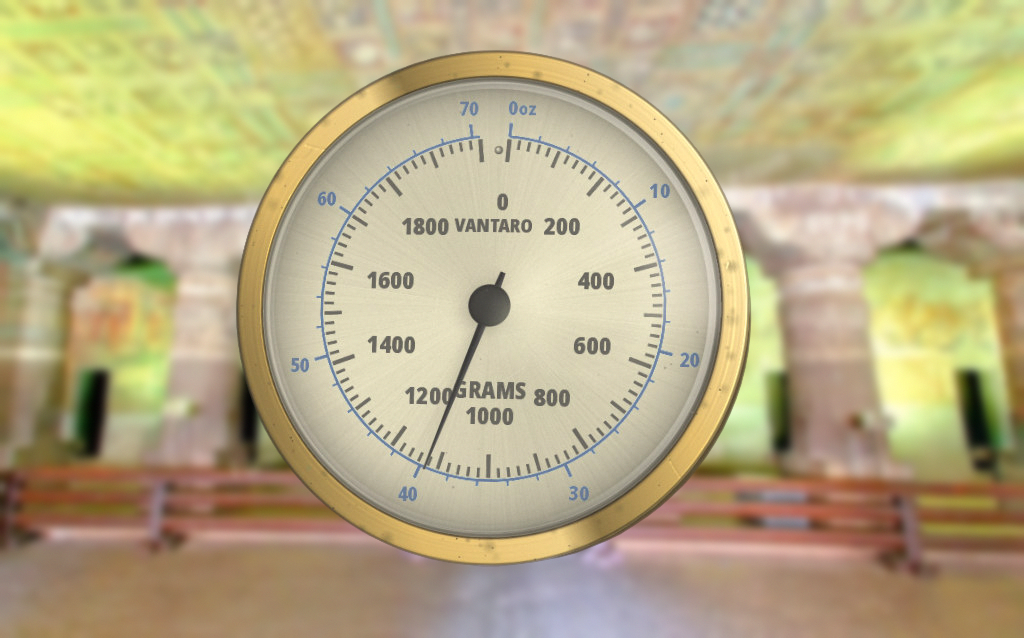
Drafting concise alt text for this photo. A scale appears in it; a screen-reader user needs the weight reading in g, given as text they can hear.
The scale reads 1120 g
